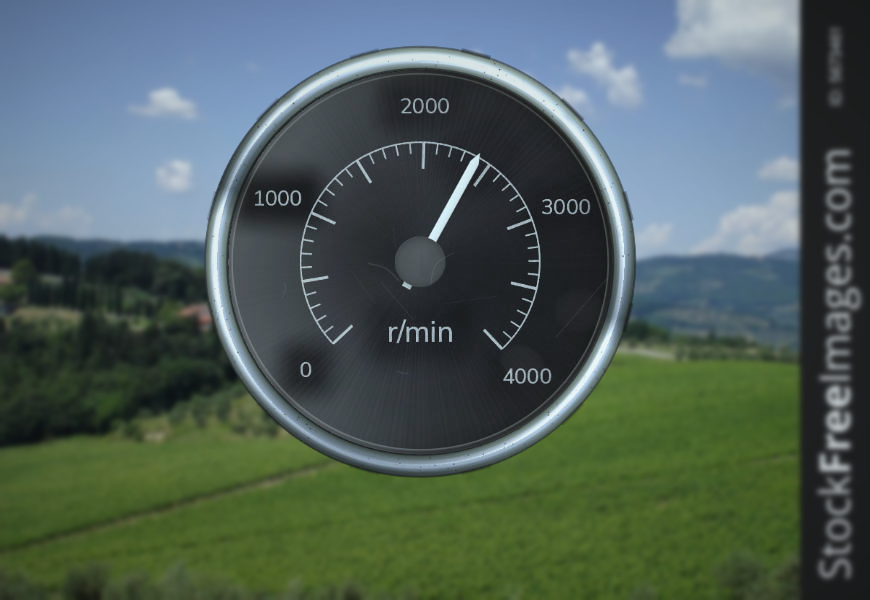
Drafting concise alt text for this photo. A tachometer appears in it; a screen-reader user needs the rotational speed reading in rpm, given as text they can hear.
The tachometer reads 2400 rpm
